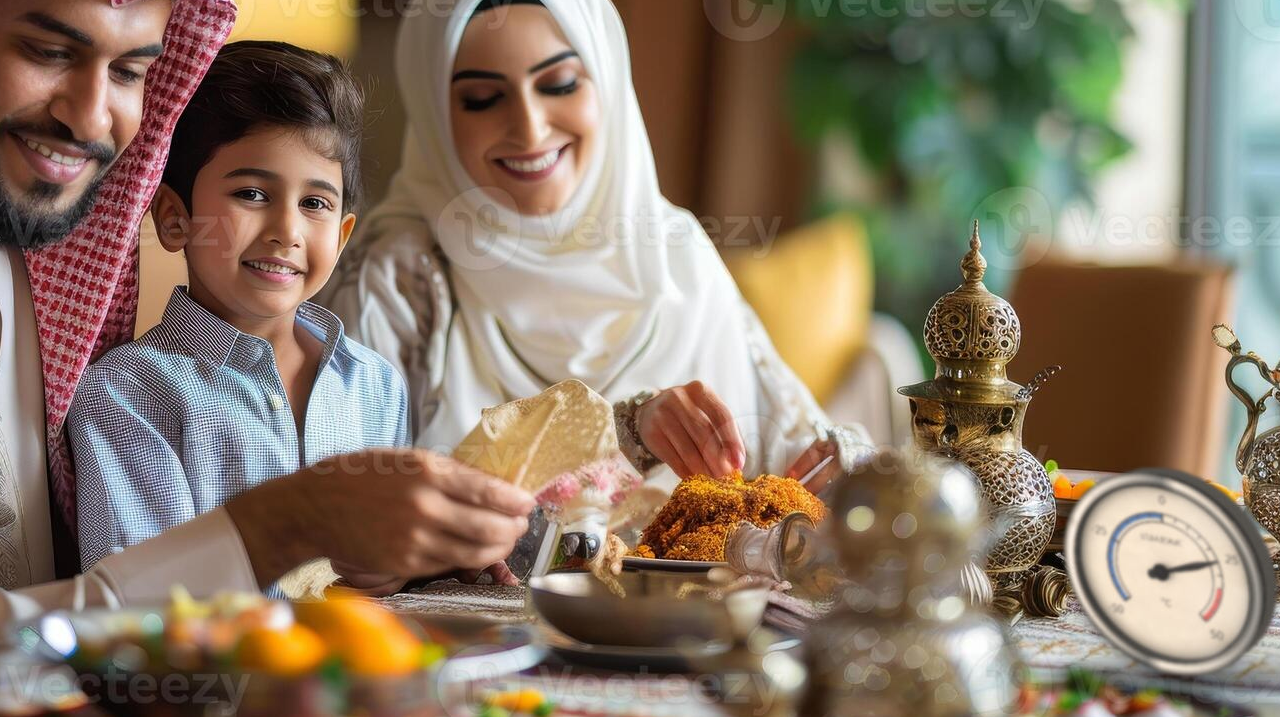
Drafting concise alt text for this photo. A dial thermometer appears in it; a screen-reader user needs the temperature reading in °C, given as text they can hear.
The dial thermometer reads 25 °C
